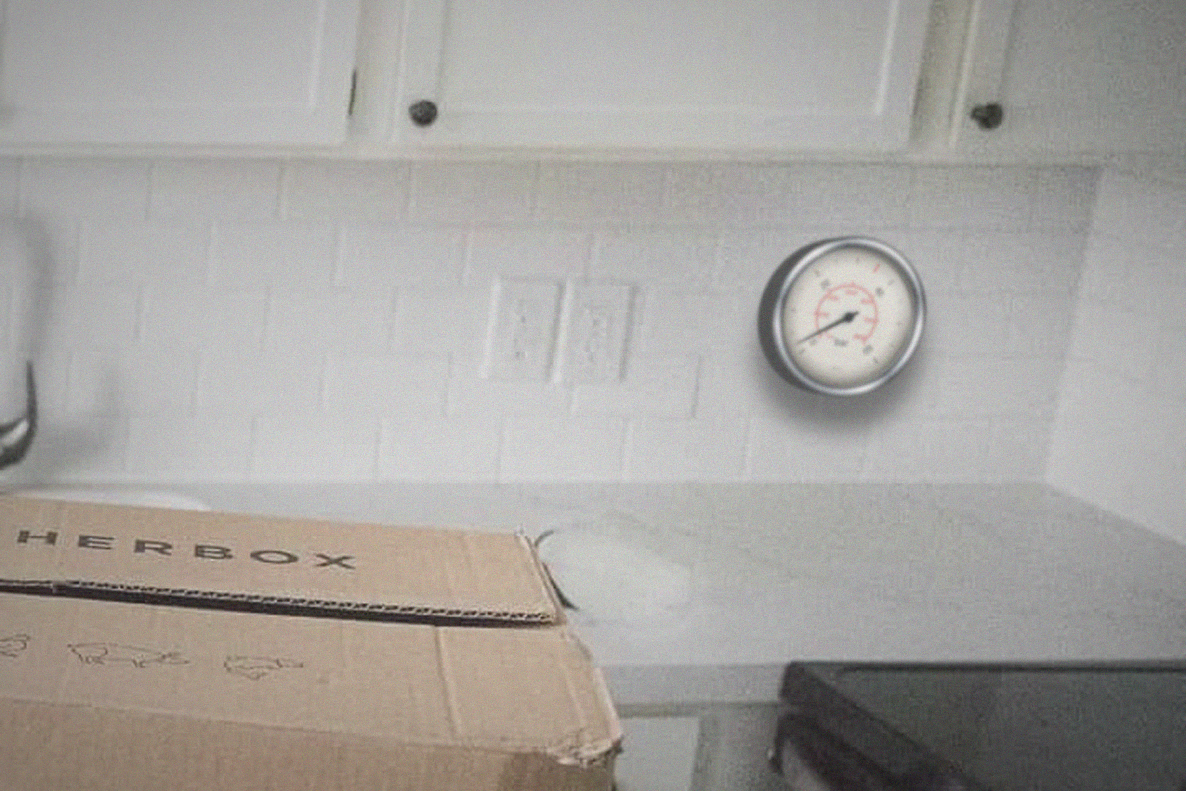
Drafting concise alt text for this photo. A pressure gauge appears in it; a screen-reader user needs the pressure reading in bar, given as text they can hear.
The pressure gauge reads 2.5 bar
